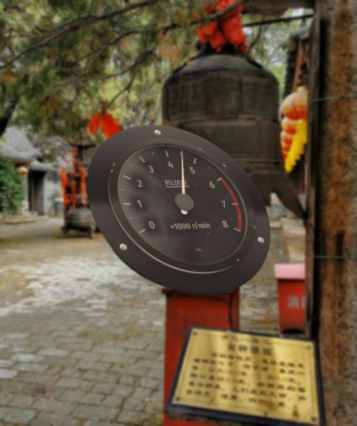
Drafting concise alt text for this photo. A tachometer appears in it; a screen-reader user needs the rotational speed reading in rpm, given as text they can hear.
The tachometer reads 4500 rpm
